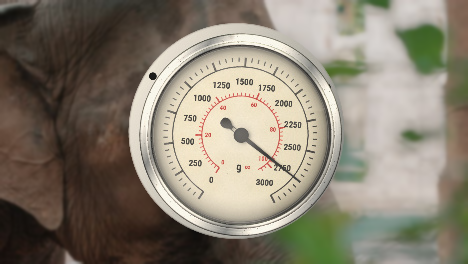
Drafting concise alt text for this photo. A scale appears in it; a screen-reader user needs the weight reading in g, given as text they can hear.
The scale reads 2750 g
